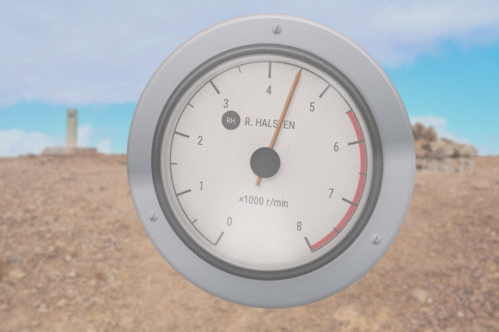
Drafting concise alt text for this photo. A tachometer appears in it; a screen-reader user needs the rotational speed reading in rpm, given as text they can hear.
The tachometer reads 4500 rpm
